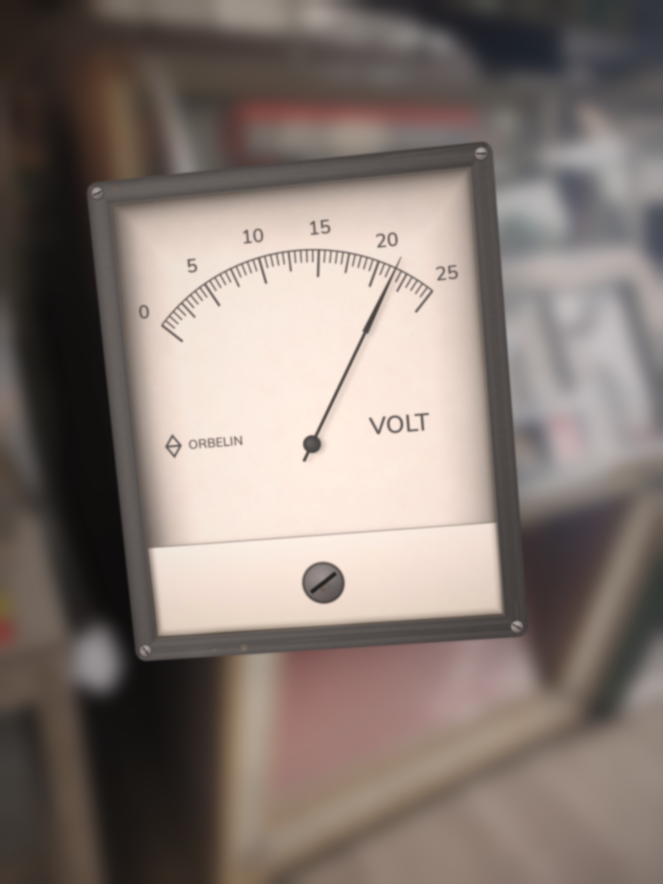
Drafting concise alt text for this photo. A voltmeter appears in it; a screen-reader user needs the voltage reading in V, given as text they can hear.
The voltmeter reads 21.5 V
